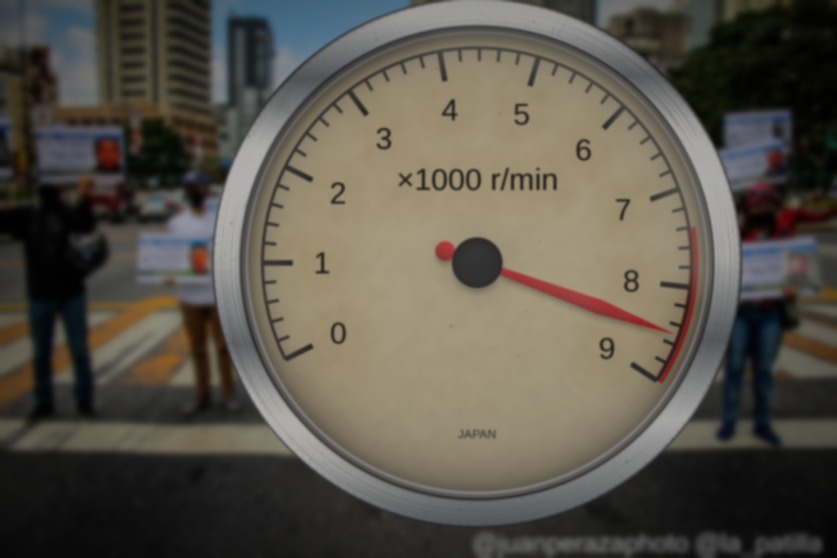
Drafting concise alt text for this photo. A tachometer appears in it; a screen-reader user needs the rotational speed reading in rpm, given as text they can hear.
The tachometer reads 8500 rpm
